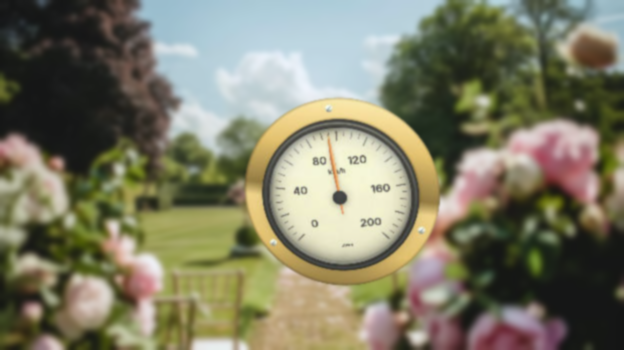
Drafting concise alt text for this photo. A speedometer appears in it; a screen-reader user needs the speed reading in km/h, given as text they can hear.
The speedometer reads 95 km/h
